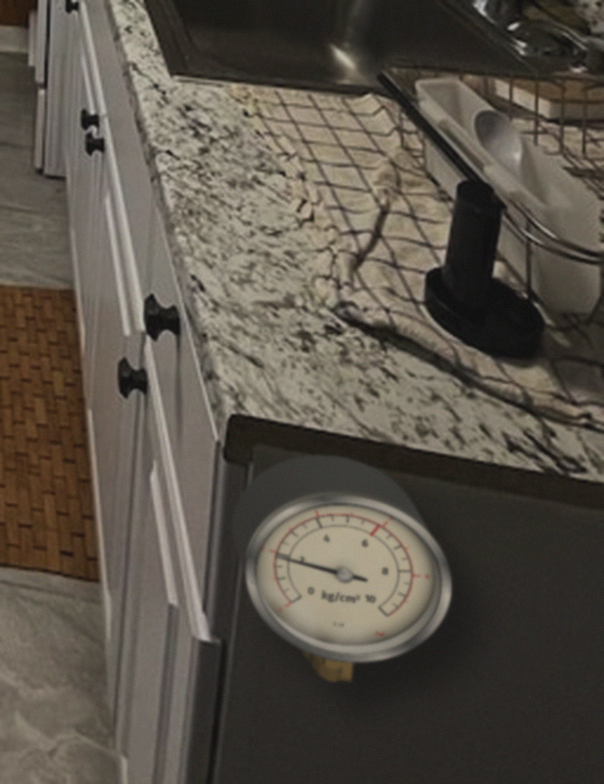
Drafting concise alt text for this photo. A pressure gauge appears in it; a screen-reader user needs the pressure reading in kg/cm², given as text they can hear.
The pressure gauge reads 2 kg/cm²
